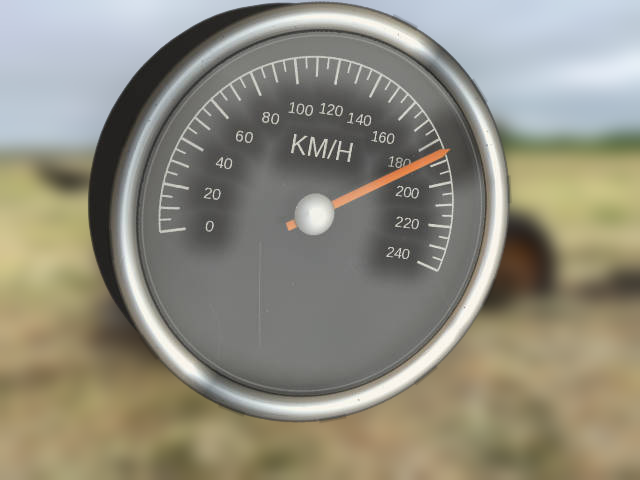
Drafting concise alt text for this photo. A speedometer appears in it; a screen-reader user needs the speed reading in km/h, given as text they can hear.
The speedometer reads 185 km/h
